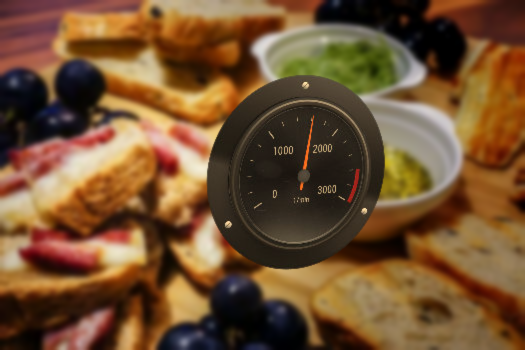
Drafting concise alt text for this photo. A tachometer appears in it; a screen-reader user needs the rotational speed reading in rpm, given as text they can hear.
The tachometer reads 1600 rpm
